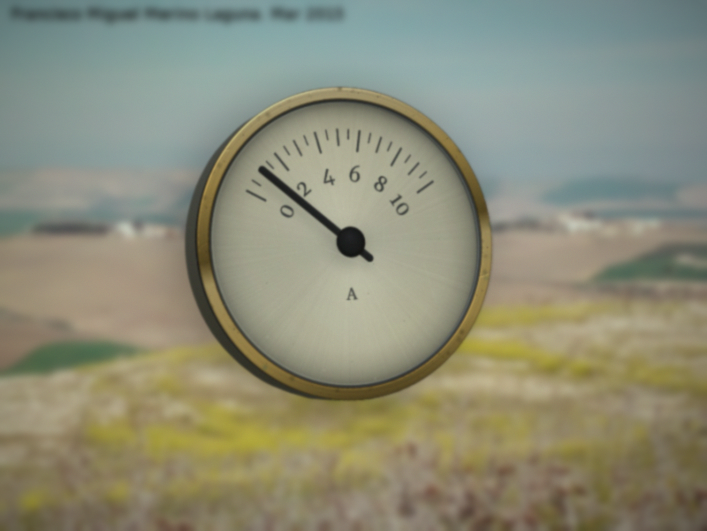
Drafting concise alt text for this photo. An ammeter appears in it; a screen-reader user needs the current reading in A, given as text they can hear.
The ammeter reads 1 A
